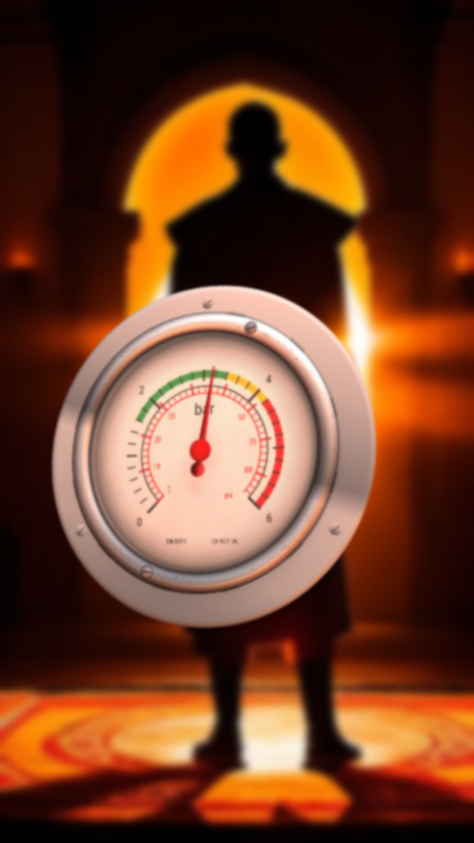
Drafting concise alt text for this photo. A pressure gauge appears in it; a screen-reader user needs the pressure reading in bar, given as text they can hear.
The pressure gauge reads 3.2 bar
